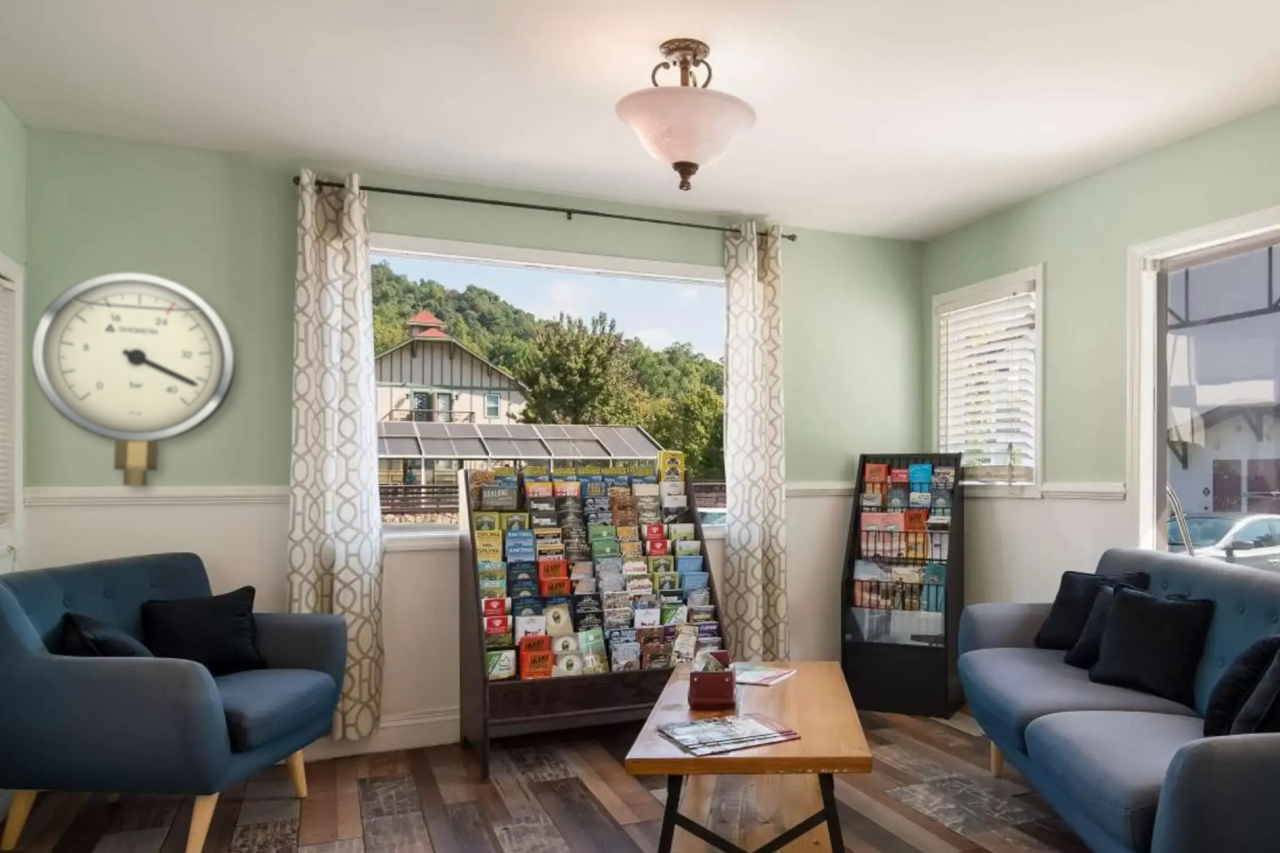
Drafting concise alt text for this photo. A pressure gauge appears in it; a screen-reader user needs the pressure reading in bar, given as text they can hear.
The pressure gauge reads 37 bar
